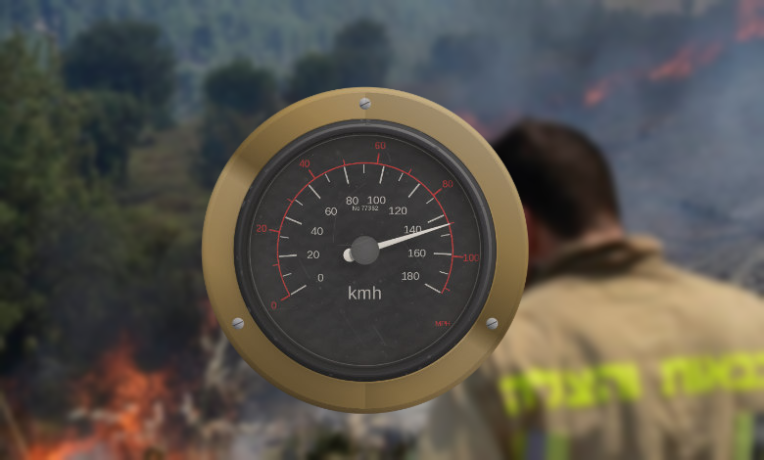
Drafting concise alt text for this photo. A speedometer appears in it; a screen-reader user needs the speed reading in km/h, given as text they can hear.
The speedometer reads 145 km/h
